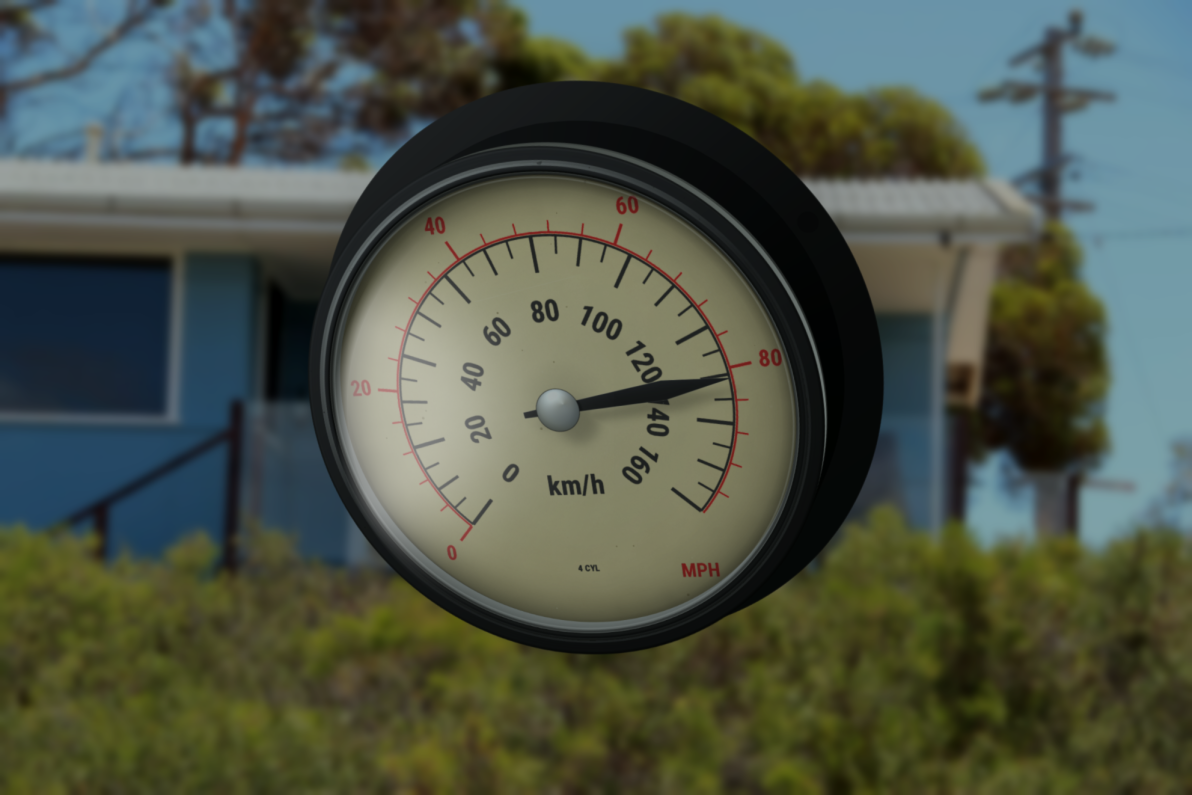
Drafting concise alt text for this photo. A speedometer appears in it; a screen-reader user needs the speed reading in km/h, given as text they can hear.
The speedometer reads 130 km/h
